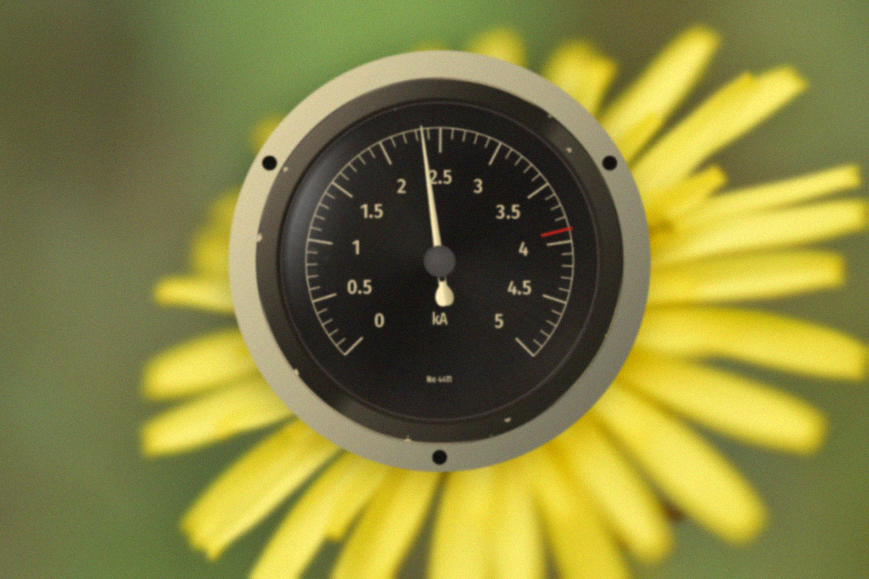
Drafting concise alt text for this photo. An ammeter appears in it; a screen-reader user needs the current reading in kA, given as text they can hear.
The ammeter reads 2.35 kA
